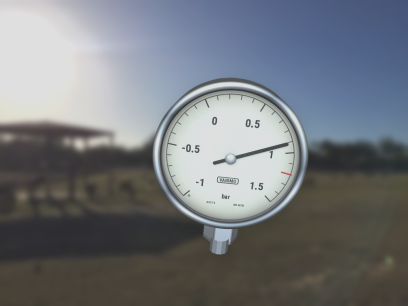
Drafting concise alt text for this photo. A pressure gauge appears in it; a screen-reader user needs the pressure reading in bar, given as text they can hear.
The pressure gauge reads 0.9 bar
